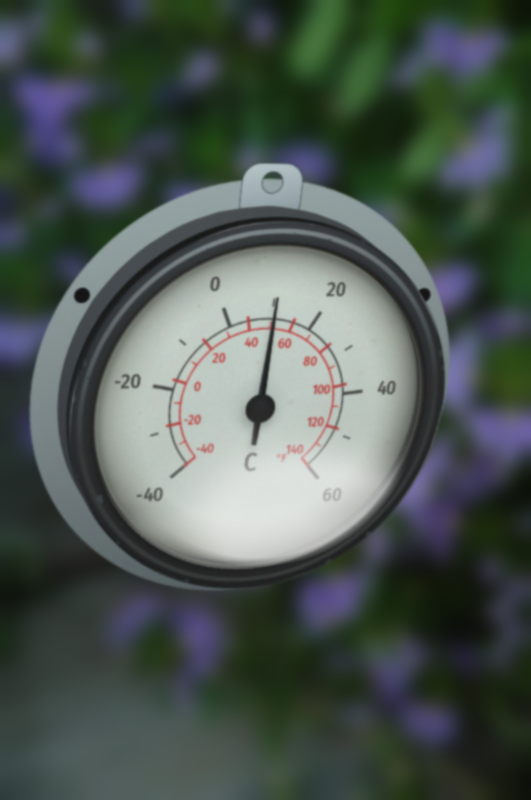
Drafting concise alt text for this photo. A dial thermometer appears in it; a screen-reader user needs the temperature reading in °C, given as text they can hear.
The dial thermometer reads 10 °C
